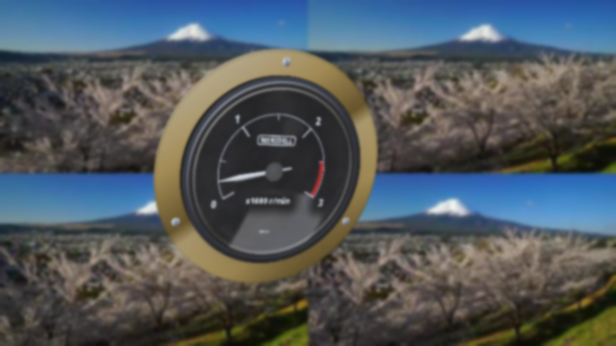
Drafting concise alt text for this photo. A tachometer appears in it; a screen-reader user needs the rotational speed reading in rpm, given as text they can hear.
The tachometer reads 250 rpm
